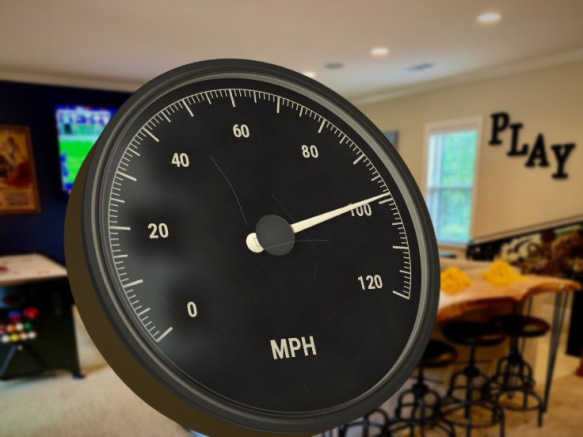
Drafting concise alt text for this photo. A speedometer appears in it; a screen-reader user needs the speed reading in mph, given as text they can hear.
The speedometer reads 99 mph
